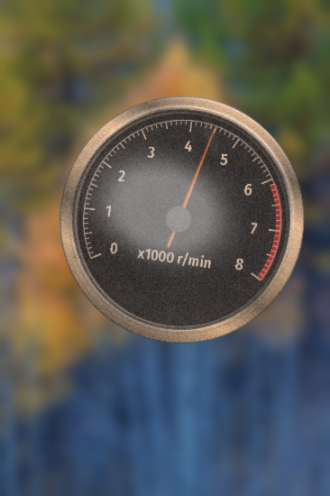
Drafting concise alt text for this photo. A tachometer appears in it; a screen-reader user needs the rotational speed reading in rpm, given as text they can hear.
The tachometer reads 4500 rpm
